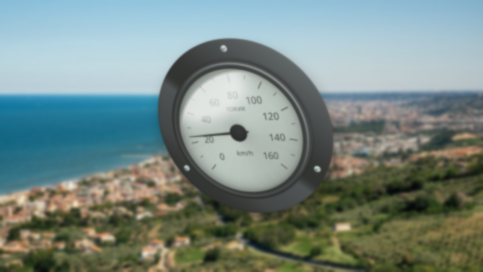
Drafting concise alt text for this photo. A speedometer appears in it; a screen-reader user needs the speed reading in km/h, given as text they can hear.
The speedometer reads 25 km/h
